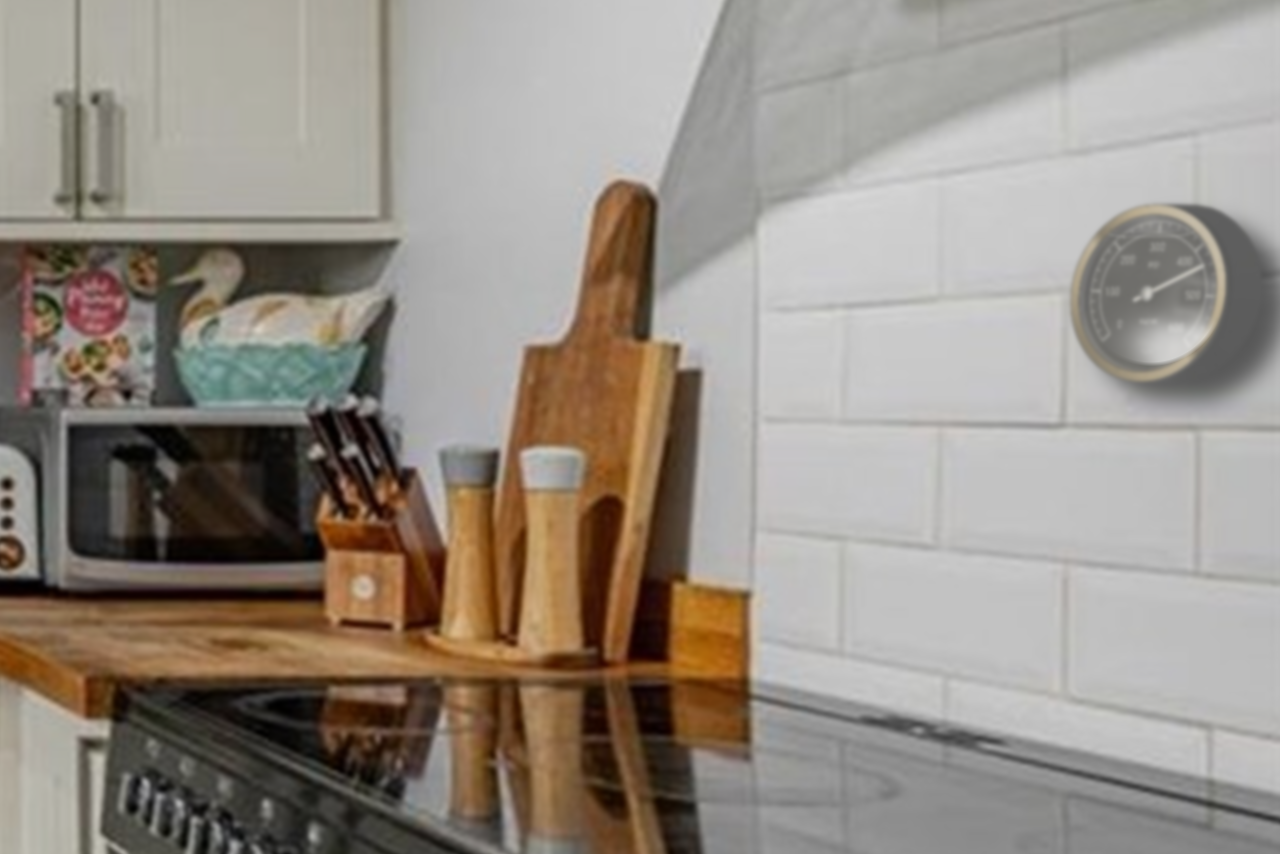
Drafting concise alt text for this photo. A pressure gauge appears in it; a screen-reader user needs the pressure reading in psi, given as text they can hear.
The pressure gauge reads 440 psi
